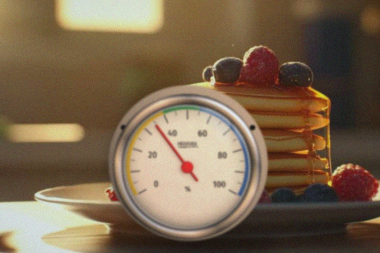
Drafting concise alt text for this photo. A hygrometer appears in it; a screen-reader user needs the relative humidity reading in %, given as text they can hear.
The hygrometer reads 35 %
